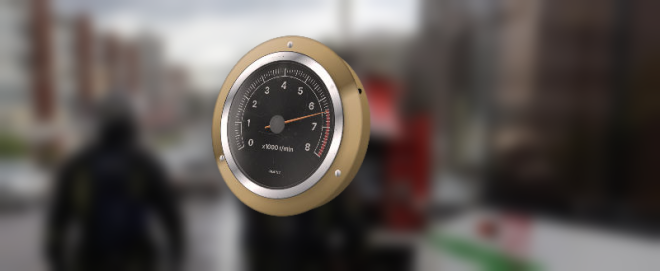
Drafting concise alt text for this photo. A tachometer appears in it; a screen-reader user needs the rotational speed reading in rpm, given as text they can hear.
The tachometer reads 6500 rpm
